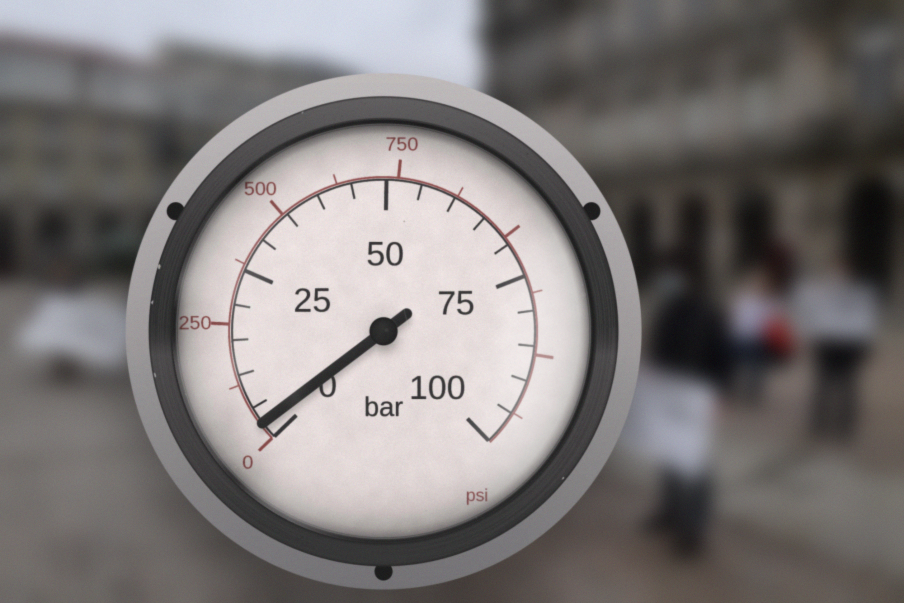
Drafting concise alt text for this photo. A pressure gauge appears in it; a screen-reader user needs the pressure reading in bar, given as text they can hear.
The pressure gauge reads 2.5 bar
